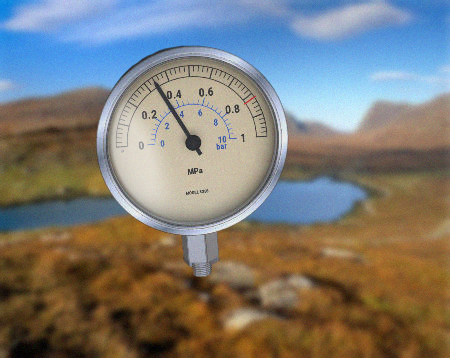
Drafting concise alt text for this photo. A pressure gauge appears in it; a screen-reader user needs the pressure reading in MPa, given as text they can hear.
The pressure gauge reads 0.34 MPa
